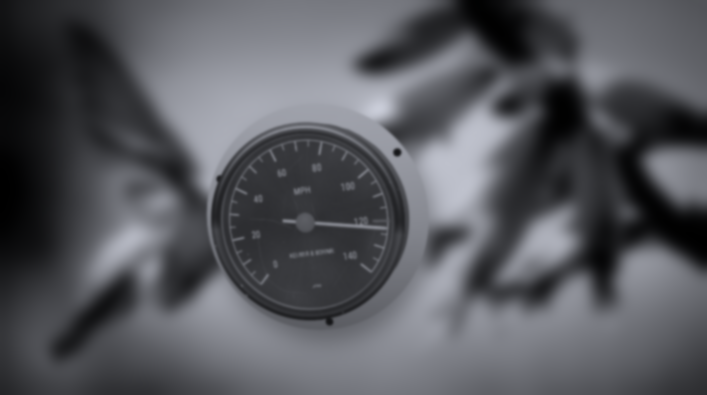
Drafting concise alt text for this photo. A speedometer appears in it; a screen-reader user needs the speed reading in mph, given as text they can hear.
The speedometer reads 122.5 mph
